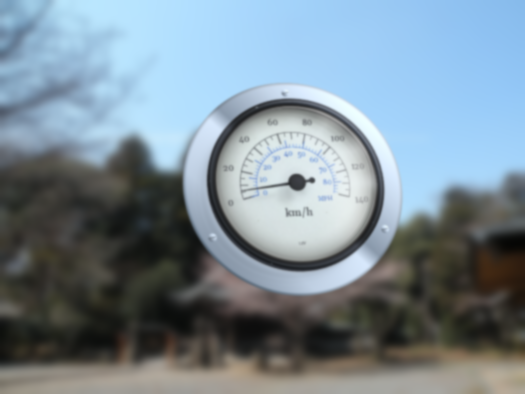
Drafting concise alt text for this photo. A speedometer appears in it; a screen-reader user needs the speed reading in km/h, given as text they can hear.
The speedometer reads 5 km/h
